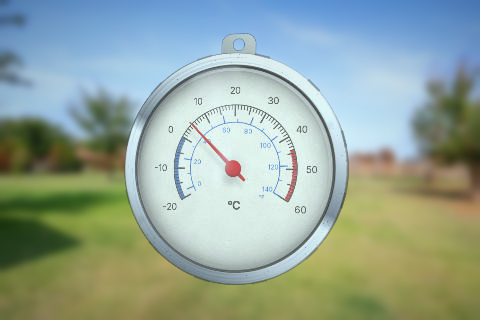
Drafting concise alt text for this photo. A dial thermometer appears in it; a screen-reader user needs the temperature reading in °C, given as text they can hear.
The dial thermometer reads 5 °C
